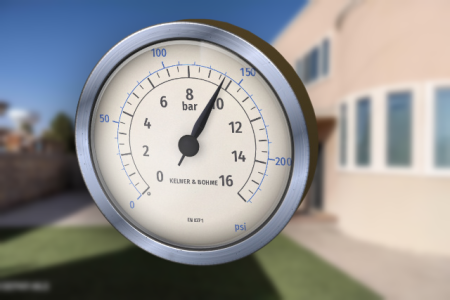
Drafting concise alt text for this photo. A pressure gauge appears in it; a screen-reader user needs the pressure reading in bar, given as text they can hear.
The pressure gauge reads 9.75 bar
